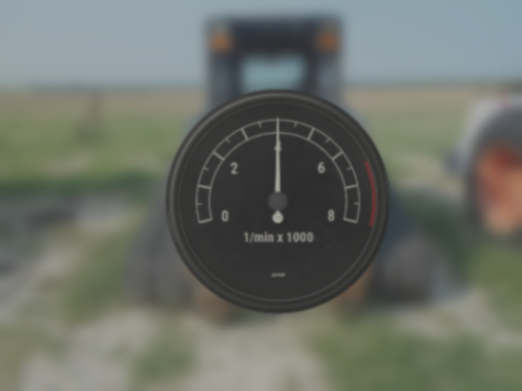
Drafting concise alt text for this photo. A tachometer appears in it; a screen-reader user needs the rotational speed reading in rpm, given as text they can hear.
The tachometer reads 4000 rpm
